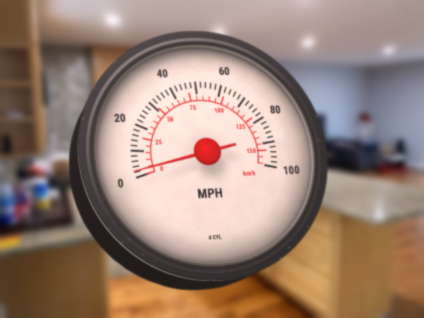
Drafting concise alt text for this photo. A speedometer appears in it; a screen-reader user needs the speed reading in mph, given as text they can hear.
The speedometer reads 2 mph
